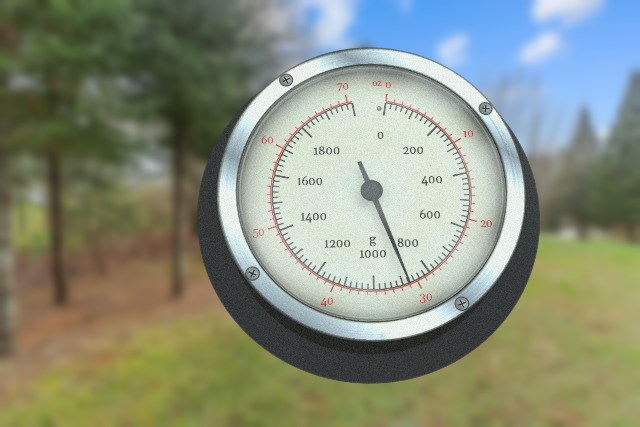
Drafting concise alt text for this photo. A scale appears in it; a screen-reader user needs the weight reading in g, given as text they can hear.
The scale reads 880 g
